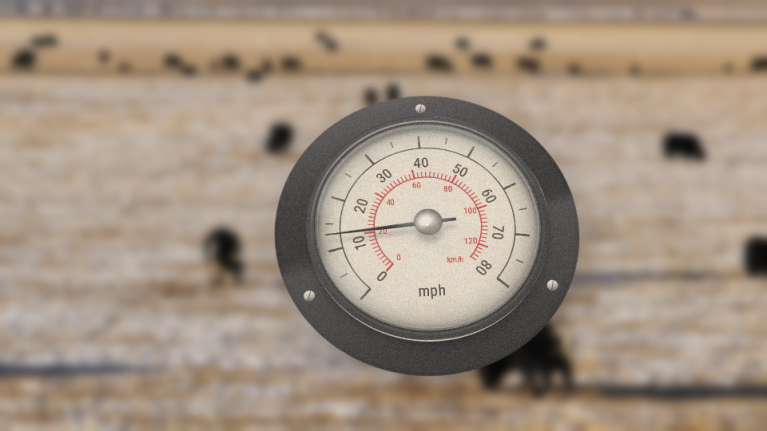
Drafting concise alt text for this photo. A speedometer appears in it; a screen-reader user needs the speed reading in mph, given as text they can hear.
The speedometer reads 12.5 mph
